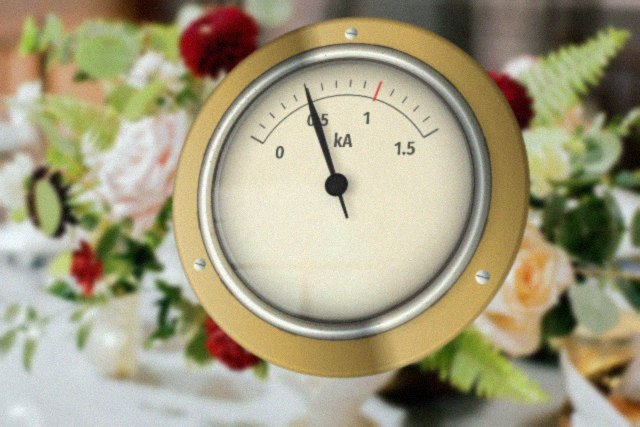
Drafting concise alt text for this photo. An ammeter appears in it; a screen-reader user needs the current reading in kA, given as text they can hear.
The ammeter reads 0.5 kA
